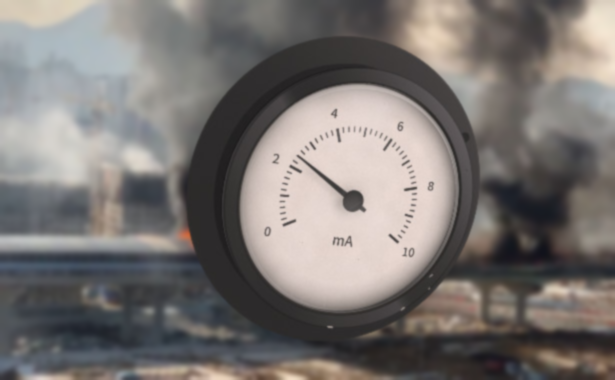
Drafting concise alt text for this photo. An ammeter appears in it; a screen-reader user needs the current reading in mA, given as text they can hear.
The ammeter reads 2.4 mA
